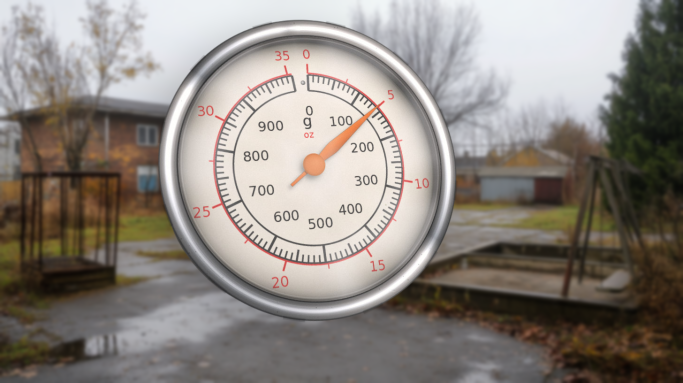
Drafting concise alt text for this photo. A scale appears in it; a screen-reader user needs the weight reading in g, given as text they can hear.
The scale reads 140 g
